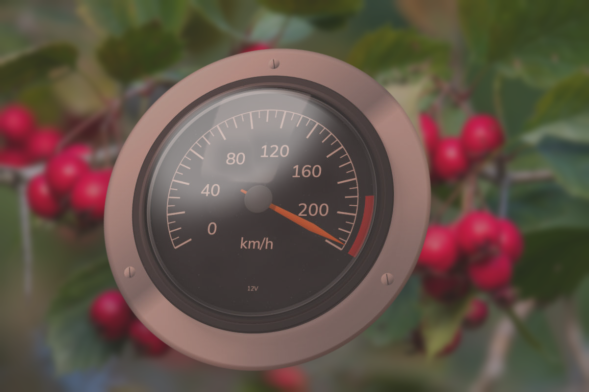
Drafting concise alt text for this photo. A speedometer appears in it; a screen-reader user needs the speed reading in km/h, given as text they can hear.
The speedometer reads 217.5 km/h
